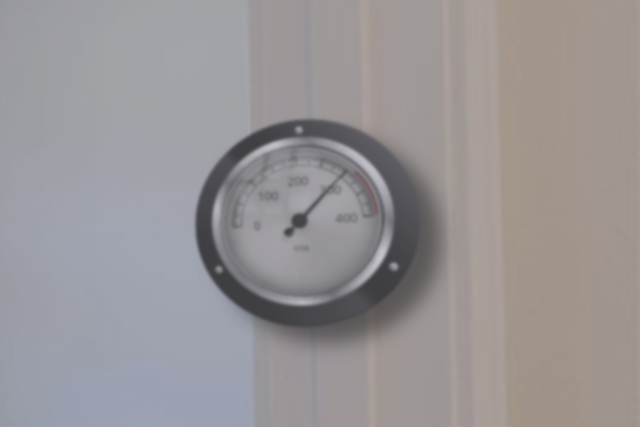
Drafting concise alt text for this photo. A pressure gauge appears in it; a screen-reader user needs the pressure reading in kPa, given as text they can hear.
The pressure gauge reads 300 kPa
